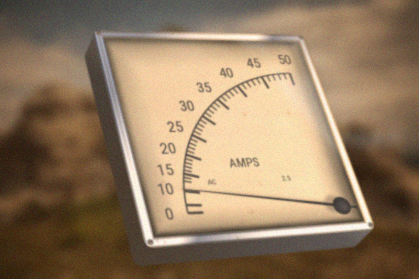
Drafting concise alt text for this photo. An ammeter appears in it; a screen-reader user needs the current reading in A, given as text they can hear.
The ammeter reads 10 A
